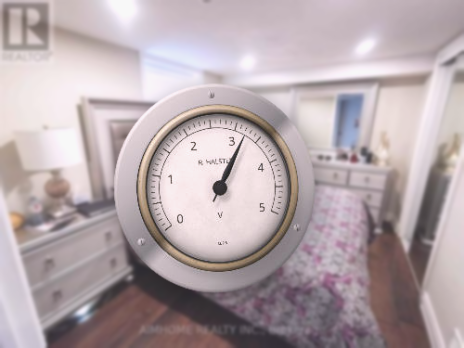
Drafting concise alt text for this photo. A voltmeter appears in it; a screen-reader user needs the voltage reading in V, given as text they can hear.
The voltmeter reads 3.2 V
